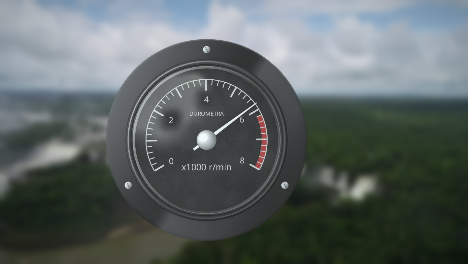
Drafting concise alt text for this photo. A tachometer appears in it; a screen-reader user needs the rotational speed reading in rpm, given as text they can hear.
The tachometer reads 5800 rpm
